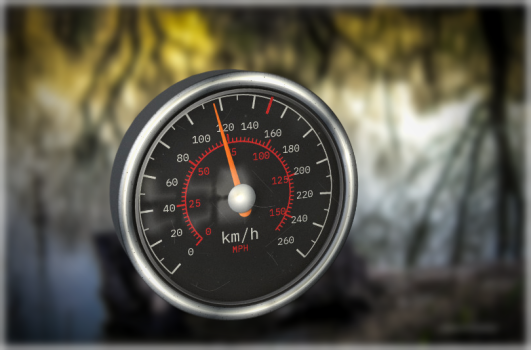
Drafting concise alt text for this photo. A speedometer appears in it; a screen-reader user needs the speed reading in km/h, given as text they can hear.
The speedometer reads 115 km/h
